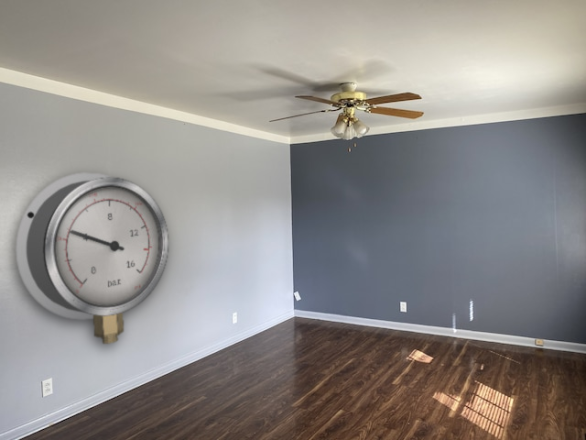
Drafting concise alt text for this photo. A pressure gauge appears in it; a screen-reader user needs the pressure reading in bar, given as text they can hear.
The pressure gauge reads 4 bar
